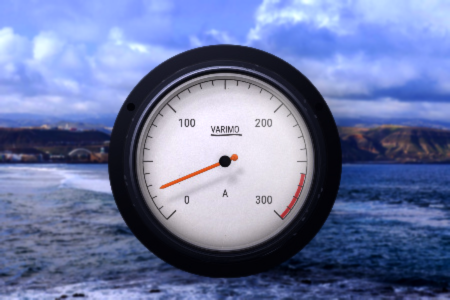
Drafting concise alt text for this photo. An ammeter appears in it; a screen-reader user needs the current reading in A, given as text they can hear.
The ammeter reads 25 A
